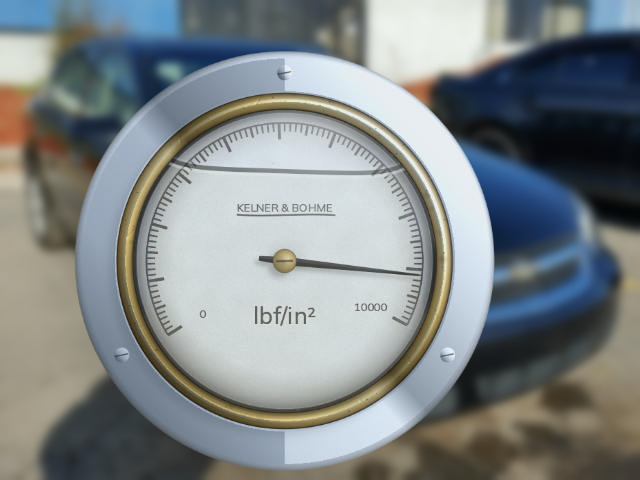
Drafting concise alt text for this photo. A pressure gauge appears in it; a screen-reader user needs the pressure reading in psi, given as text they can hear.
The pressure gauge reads 9100 psi
